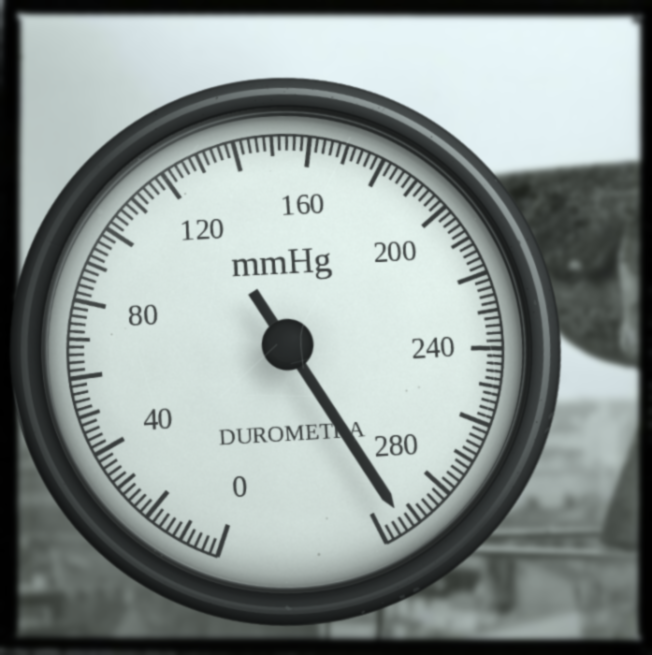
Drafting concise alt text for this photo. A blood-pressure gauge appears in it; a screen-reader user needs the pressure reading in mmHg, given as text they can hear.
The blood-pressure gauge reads 294 mmHg
